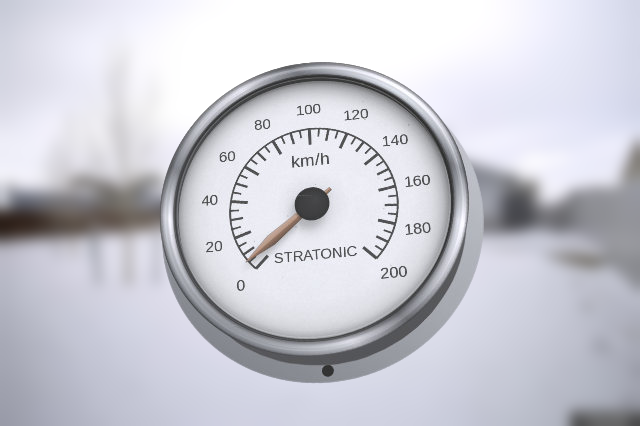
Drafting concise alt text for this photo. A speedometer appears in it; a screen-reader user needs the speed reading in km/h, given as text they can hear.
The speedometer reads 5 km/h
